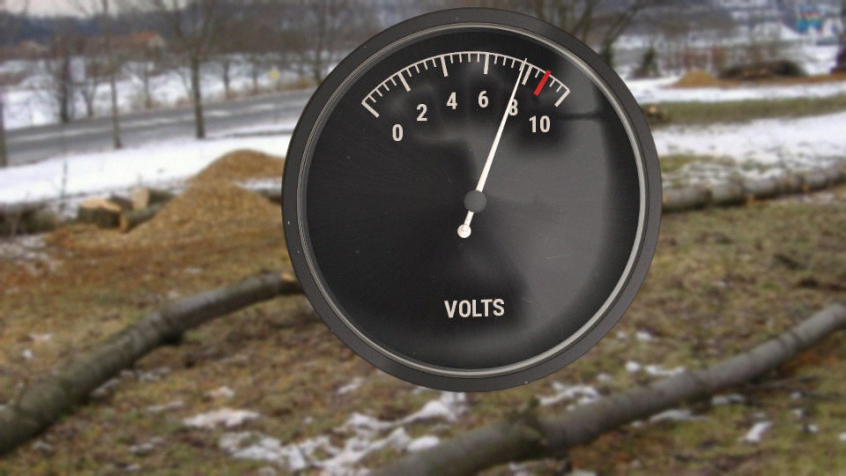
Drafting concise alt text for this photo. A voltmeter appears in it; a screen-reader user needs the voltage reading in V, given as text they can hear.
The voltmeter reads 7.6 V
